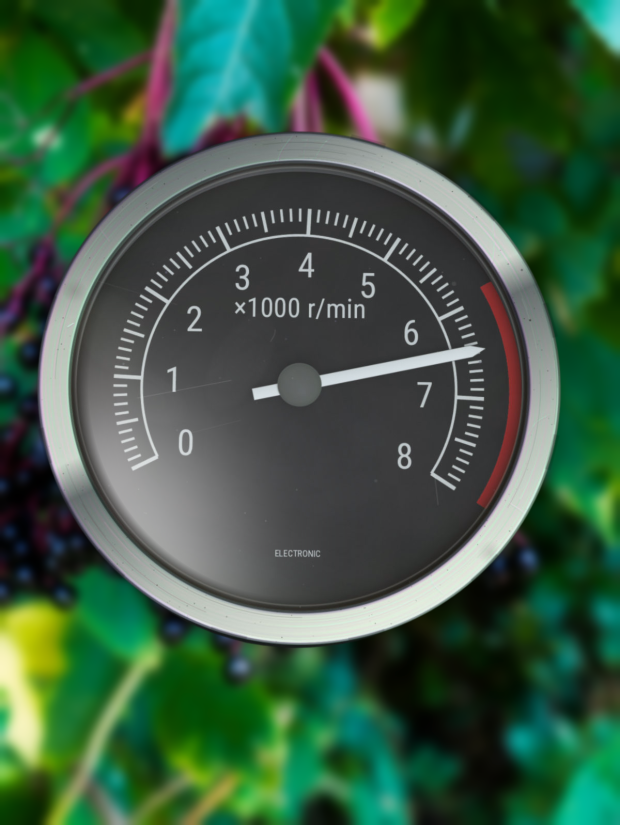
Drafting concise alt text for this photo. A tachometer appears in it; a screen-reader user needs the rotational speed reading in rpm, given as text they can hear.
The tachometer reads 6500 rpm
